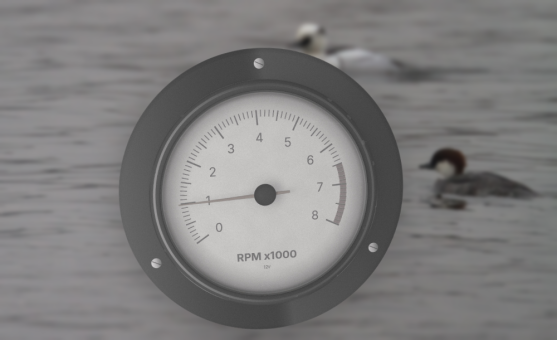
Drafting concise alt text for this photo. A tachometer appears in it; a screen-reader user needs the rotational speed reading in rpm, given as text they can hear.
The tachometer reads 1000 rpm
